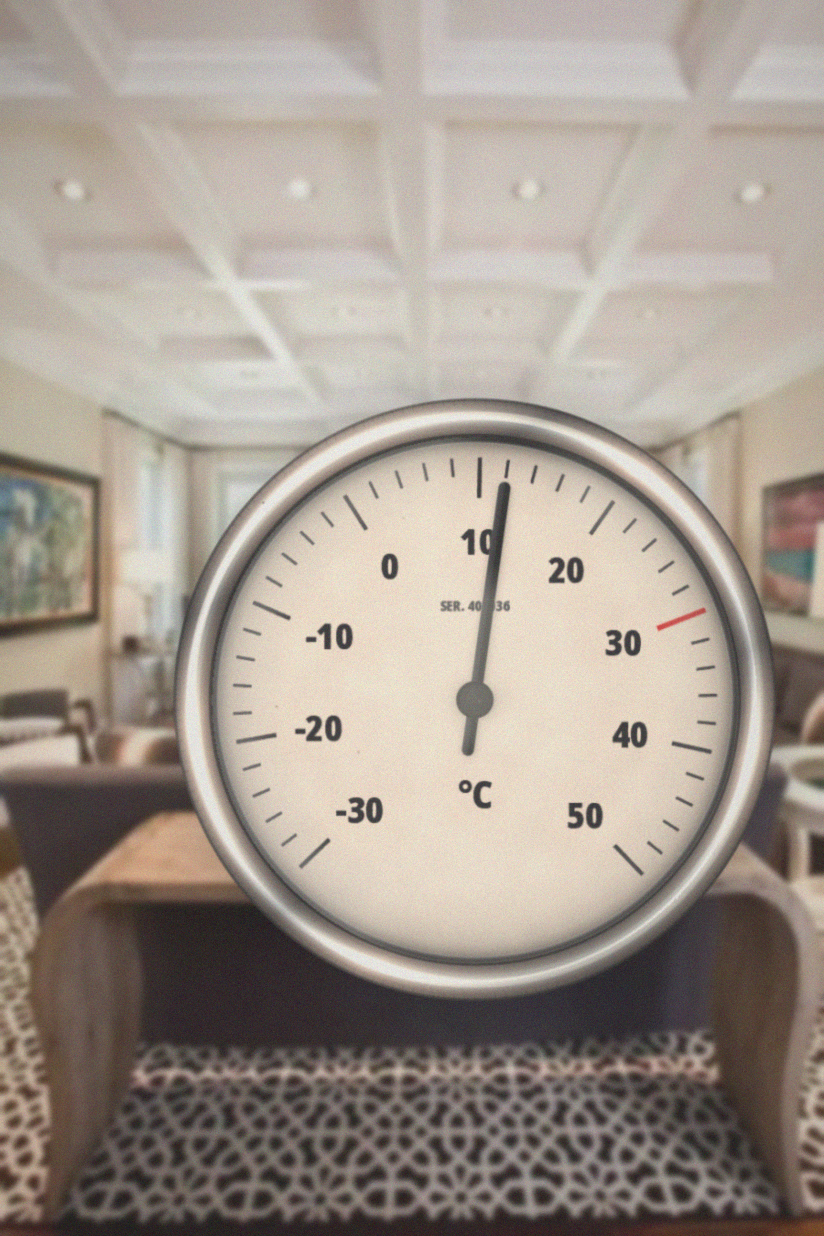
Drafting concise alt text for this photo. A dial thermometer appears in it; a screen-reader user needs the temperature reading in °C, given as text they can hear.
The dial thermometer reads 12 °C
